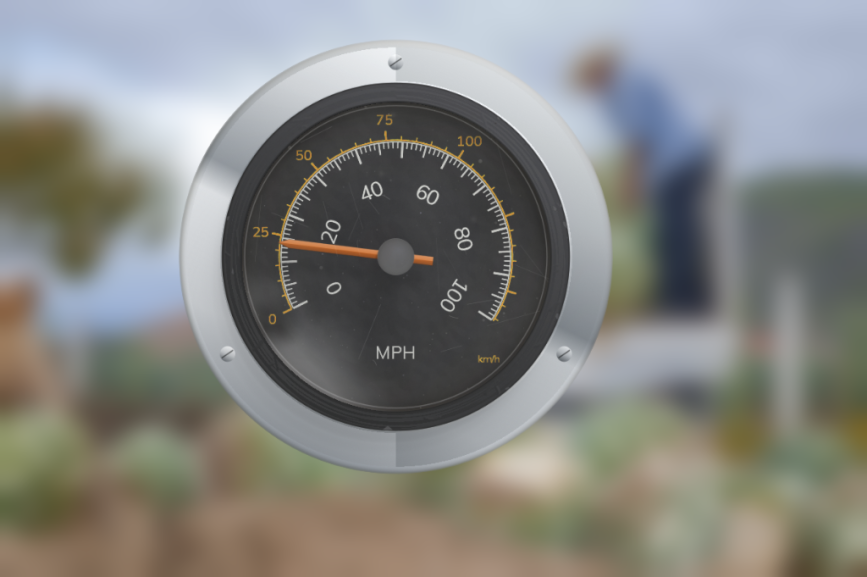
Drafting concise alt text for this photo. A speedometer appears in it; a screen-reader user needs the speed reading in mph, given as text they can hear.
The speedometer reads 14 mph
